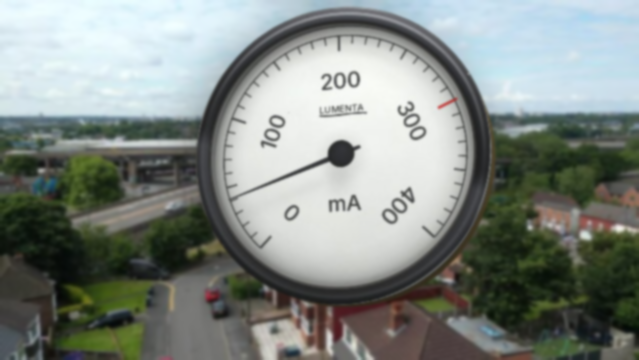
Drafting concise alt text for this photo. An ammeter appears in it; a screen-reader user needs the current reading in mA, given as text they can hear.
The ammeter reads 40 mA
